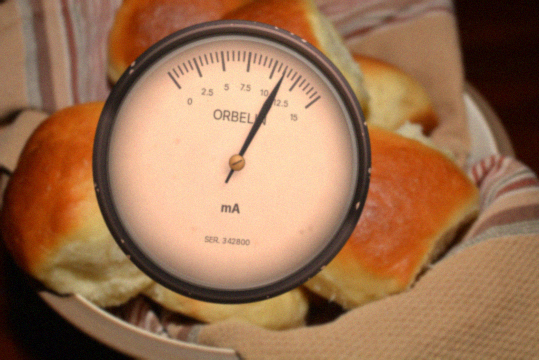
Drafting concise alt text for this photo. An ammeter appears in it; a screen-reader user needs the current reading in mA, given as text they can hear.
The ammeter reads 11 mA
